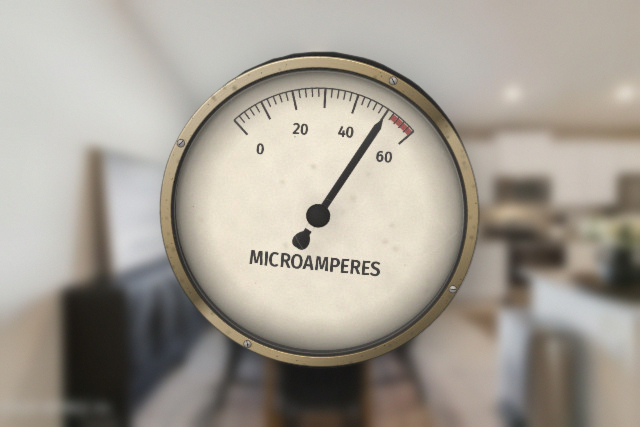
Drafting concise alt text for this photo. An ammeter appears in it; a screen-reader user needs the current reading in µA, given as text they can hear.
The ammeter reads 50 µA
